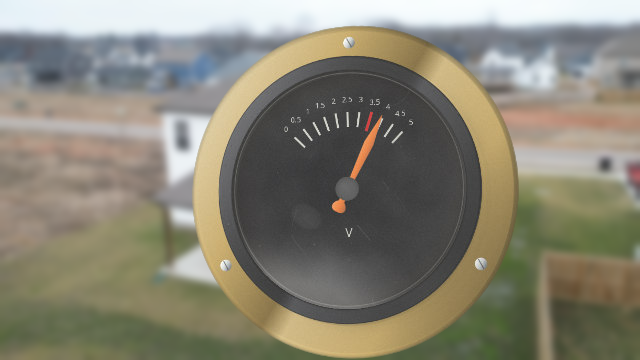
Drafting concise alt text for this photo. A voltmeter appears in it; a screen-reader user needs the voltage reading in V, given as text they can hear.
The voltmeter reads 4 V
